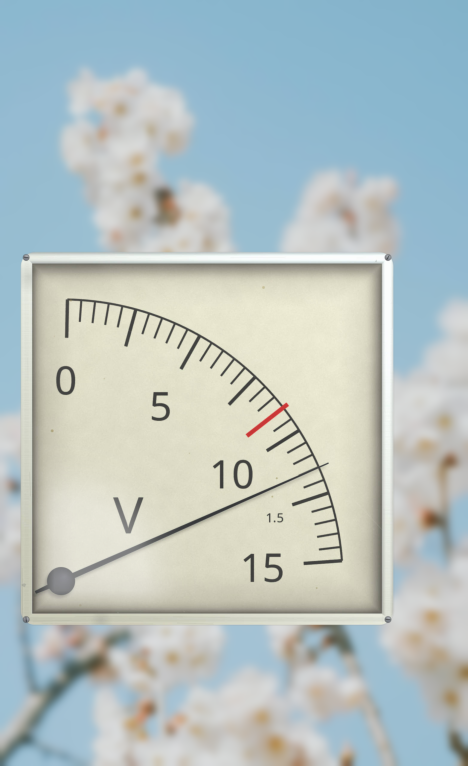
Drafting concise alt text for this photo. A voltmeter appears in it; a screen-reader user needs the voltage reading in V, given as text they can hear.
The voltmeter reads 11.5 V
